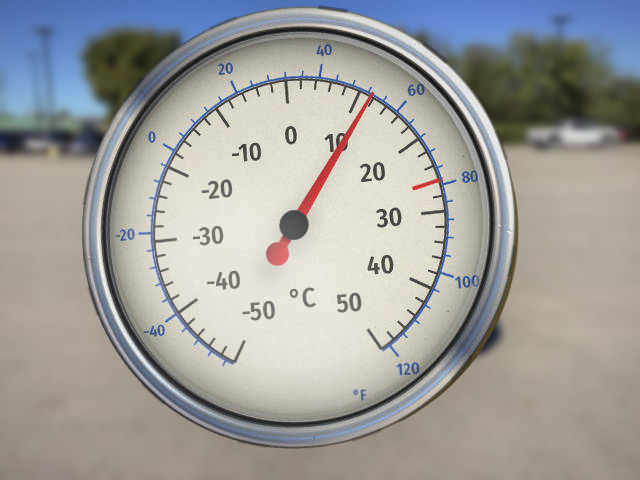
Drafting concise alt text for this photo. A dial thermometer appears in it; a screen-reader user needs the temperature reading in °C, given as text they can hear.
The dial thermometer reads 12 °C
